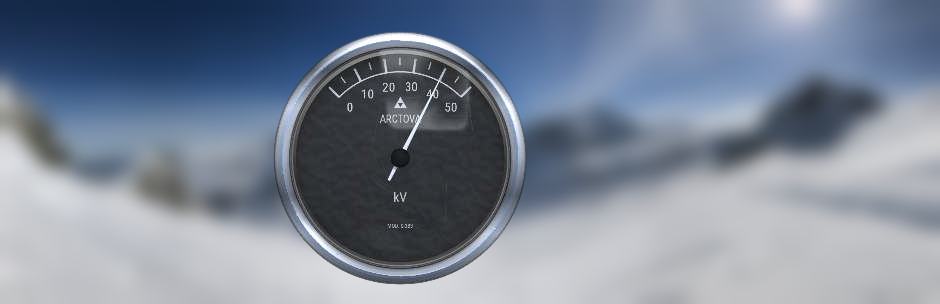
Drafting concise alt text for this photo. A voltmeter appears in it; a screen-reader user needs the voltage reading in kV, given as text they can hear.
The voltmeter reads 40 kV
